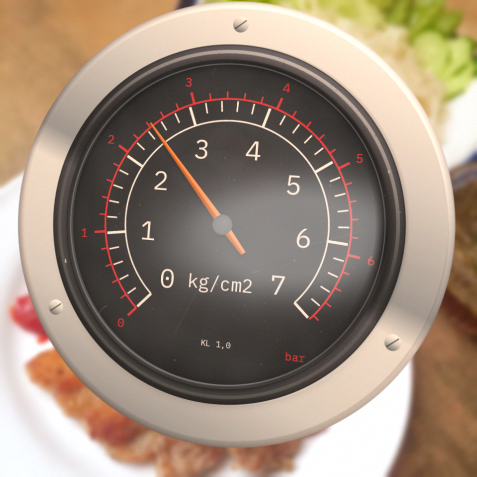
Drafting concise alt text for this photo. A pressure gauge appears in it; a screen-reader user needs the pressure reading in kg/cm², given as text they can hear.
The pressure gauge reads 2.5 kg/cm²
